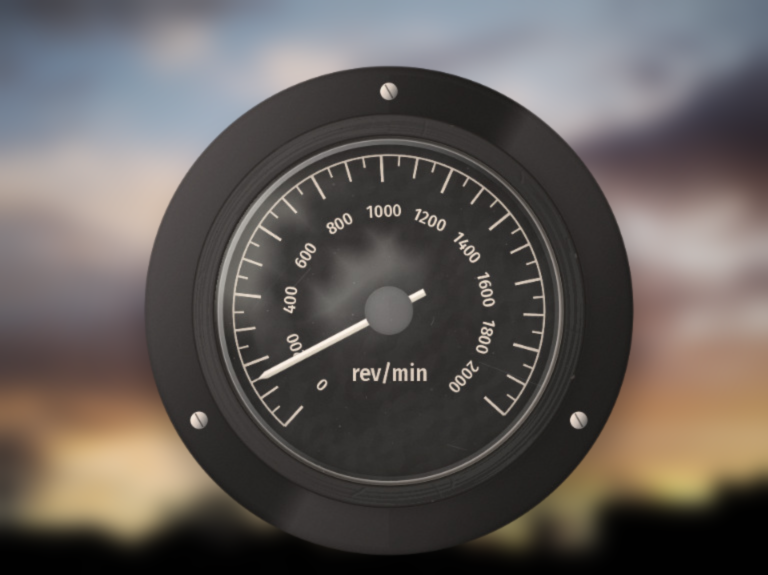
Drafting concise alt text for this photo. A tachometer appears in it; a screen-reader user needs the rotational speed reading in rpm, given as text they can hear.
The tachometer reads 150 rpm
